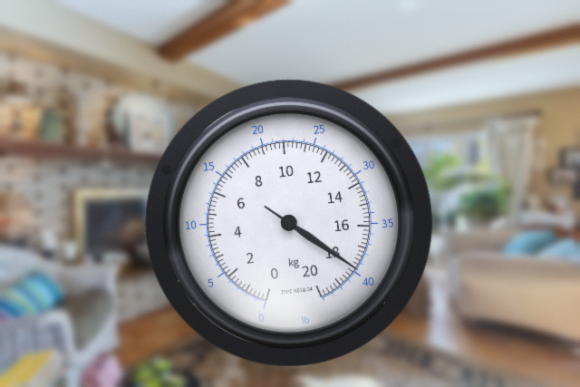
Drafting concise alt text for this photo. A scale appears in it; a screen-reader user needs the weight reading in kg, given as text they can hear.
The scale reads 18 kg
